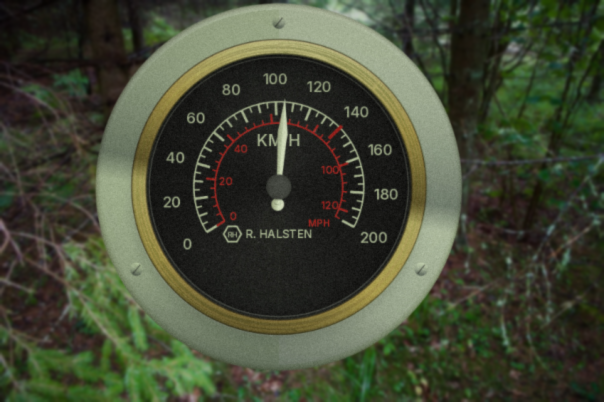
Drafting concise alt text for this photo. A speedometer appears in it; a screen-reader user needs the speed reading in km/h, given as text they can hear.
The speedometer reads 105 km/h
